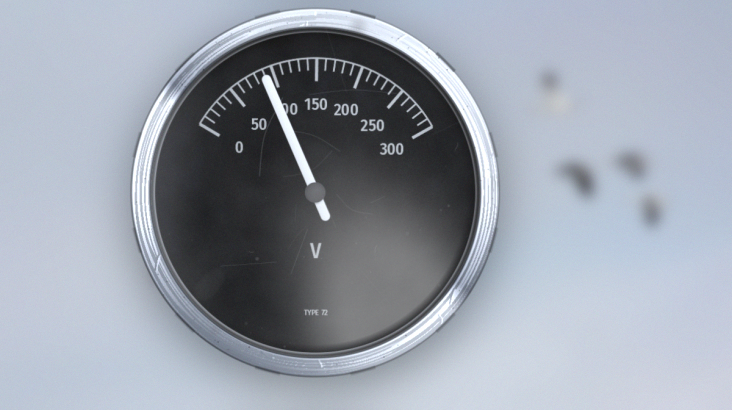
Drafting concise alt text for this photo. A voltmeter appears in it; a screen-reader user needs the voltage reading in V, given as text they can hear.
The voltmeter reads 90 V
